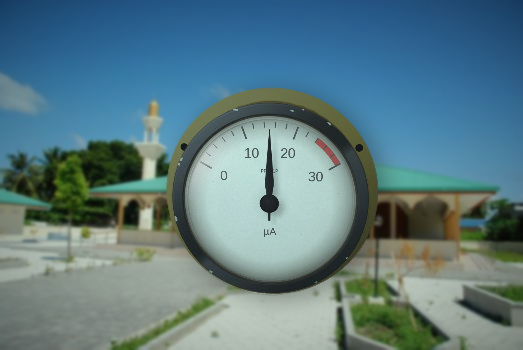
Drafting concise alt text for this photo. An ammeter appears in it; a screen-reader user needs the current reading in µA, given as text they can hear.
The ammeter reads 15 µA
